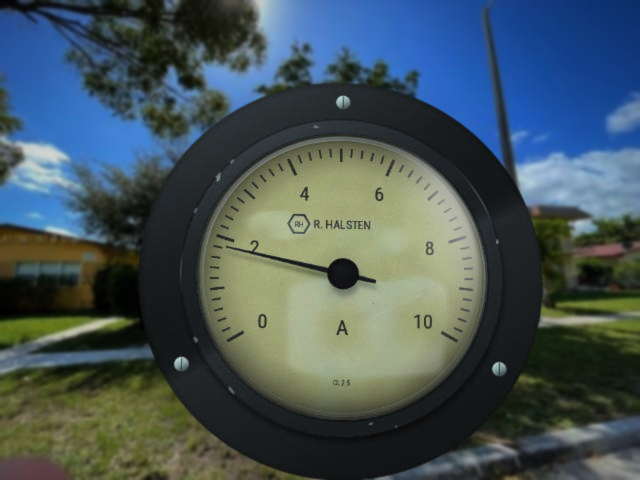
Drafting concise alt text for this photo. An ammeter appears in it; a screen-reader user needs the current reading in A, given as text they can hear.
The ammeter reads 1.8 A
